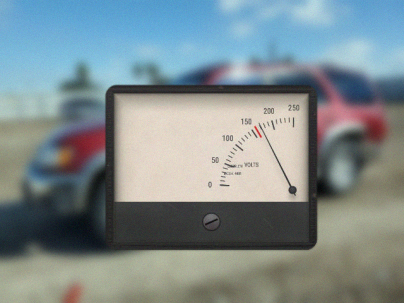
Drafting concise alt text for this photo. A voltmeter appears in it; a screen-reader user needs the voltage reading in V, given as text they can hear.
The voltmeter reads 170 V
